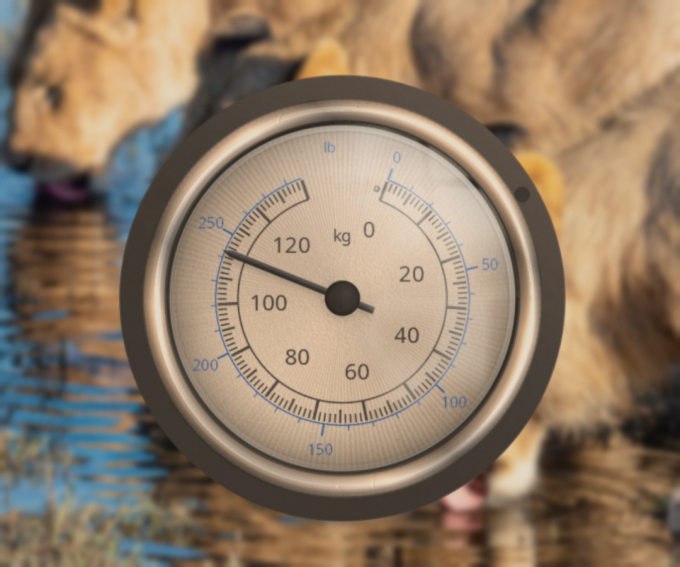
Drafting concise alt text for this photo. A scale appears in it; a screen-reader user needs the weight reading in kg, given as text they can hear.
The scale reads 110 kg
